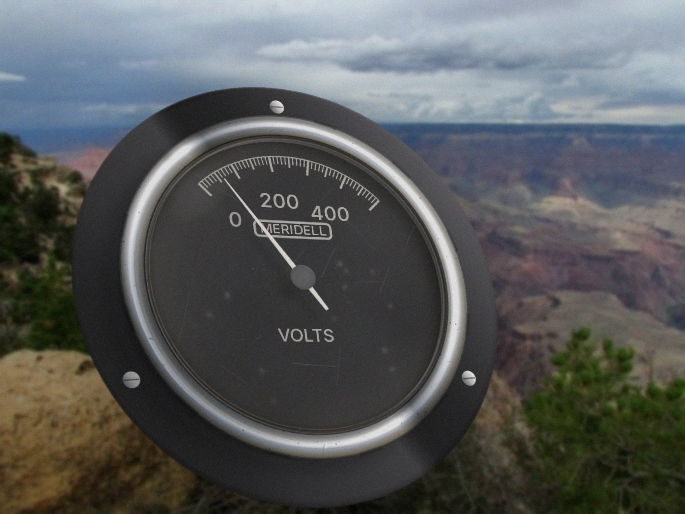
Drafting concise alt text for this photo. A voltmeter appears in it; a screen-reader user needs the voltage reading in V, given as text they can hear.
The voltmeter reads 50 V
